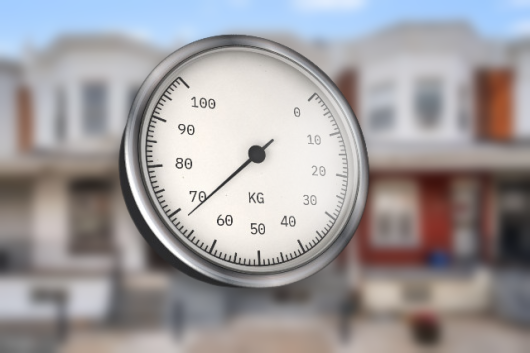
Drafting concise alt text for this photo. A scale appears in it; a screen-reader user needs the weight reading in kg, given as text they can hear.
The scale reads 68 kg
